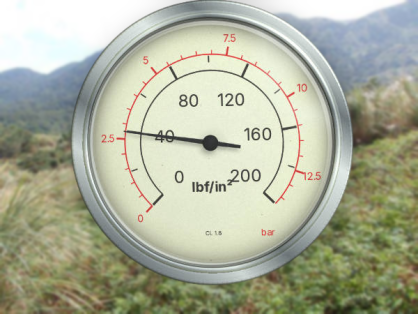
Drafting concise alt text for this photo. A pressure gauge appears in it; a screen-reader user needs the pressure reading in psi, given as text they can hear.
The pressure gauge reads 40 psi
